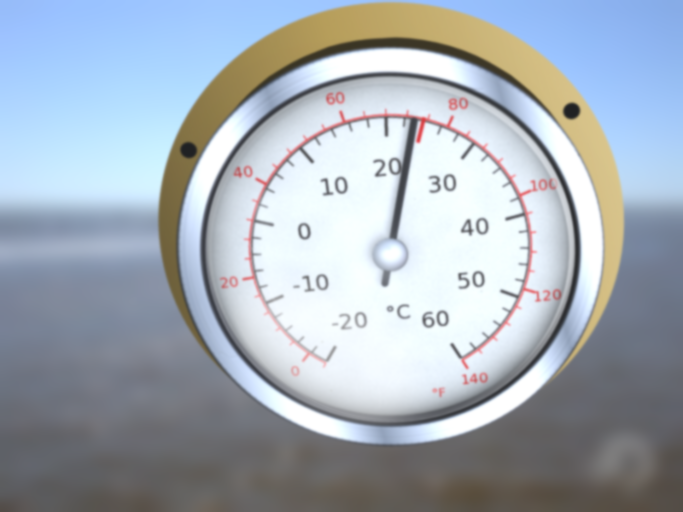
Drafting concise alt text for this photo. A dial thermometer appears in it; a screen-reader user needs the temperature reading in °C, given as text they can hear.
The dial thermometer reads 23 °C
